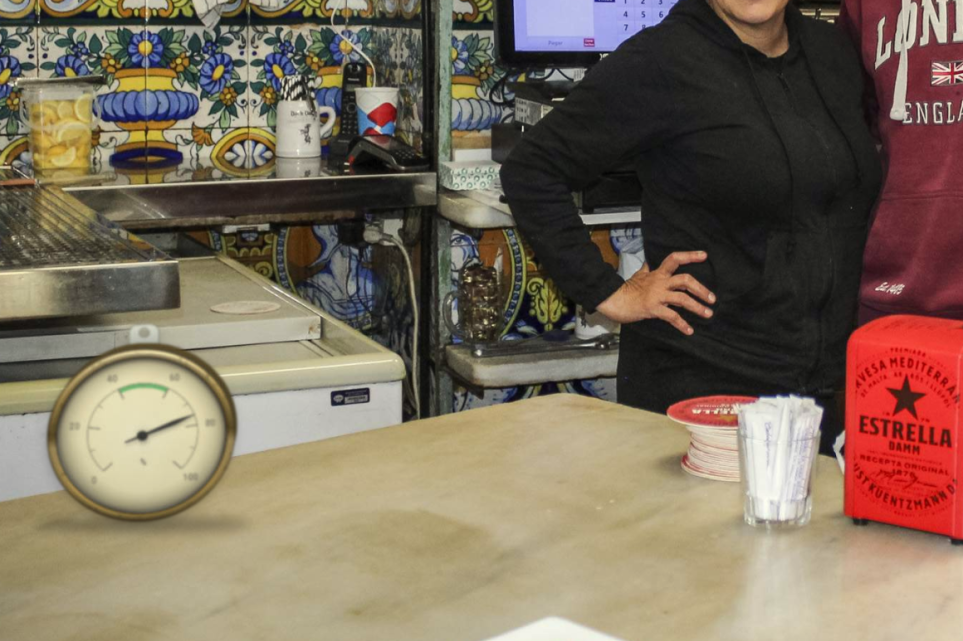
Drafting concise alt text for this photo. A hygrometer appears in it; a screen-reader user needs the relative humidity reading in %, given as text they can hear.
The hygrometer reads 75 %
